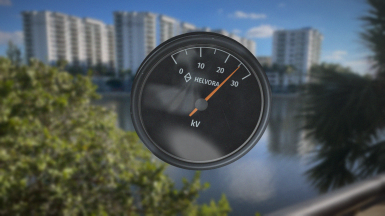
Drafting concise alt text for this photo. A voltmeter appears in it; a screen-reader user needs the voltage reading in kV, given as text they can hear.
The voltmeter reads 25 kV
